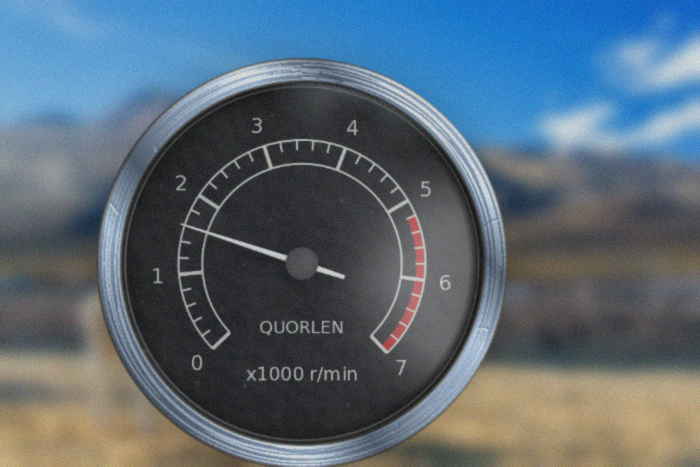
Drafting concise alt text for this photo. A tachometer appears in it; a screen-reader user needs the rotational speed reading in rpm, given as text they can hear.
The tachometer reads 1600 rpm
